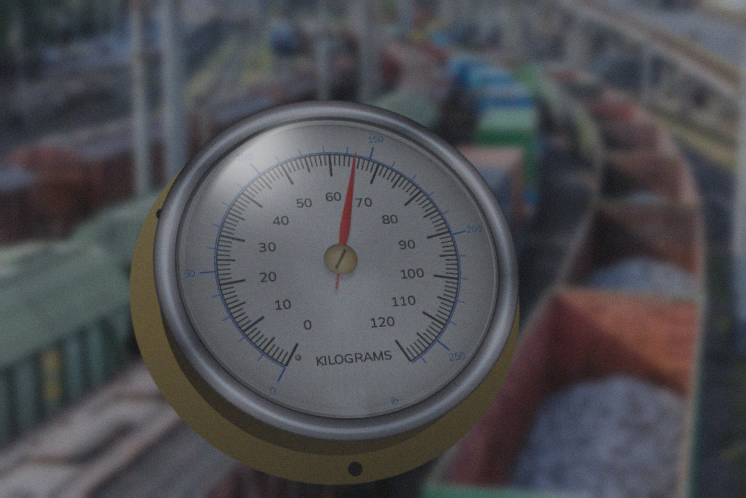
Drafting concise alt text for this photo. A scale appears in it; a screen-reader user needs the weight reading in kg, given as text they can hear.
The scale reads 65 kg
